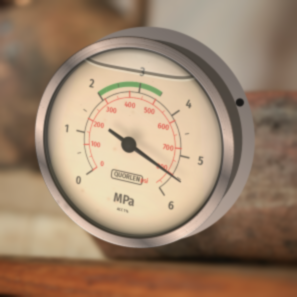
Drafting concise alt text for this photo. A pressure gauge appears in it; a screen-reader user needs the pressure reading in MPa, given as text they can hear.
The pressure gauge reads 5.5 MPa
